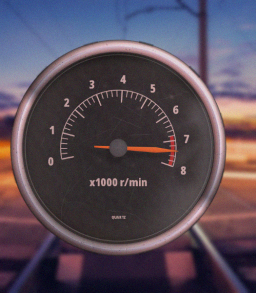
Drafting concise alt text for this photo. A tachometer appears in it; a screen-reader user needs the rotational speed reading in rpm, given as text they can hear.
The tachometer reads 7400 rpm
